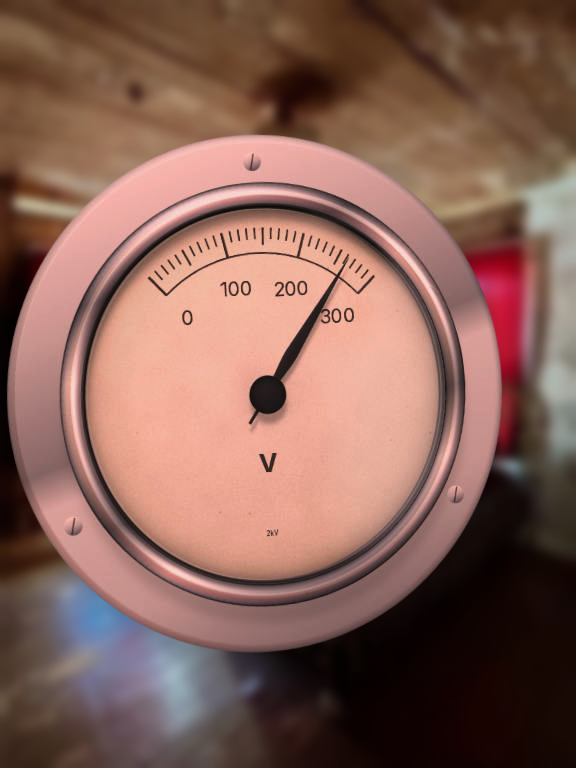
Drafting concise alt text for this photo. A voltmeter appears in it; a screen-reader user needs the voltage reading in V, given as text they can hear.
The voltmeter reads 260 V
